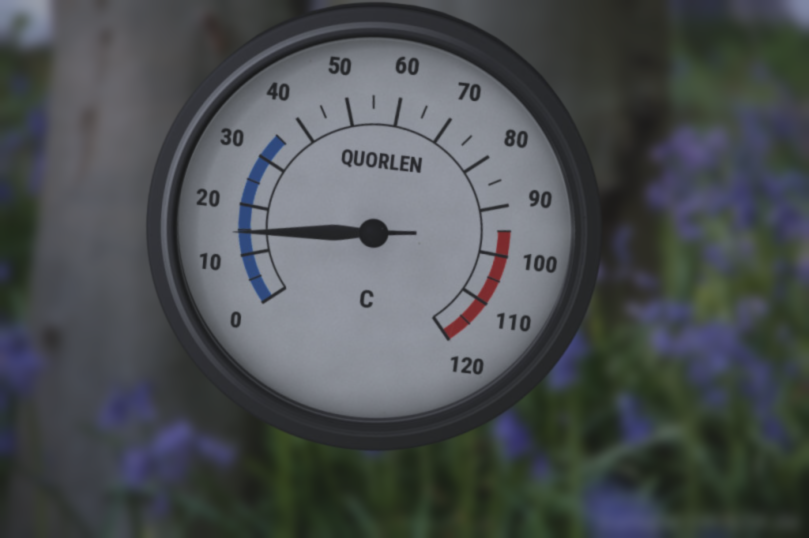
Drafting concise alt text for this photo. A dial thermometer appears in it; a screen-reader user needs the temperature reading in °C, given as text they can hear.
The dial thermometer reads 15 °C
